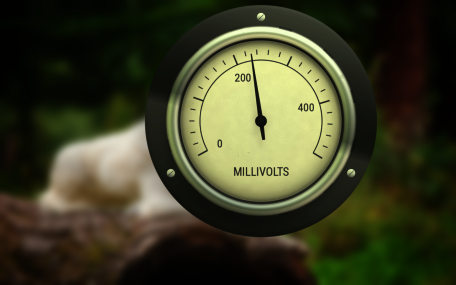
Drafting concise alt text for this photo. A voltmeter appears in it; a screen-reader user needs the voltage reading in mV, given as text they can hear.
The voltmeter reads 230 mV
